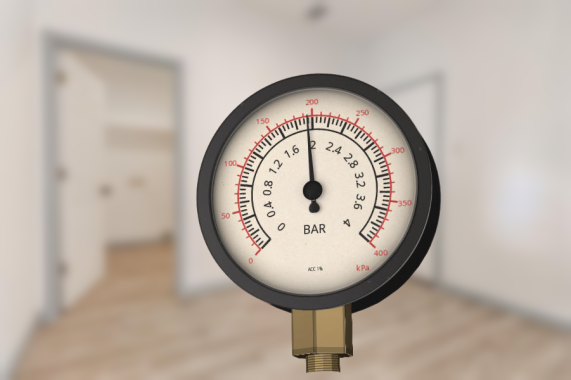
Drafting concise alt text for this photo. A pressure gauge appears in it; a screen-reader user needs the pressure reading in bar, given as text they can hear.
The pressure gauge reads 1.95 bar
